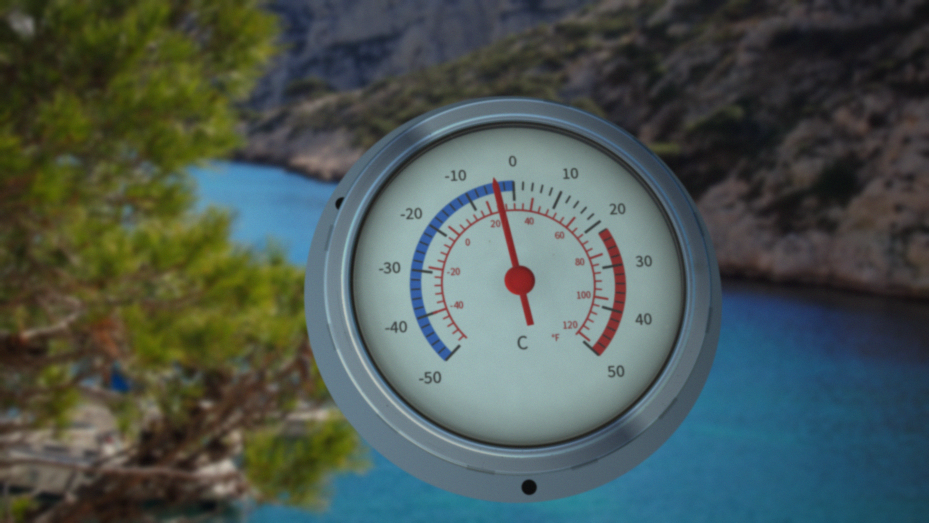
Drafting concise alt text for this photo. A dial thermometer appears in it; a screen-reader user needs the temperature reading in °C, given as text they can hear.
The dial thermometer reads -4 °C
